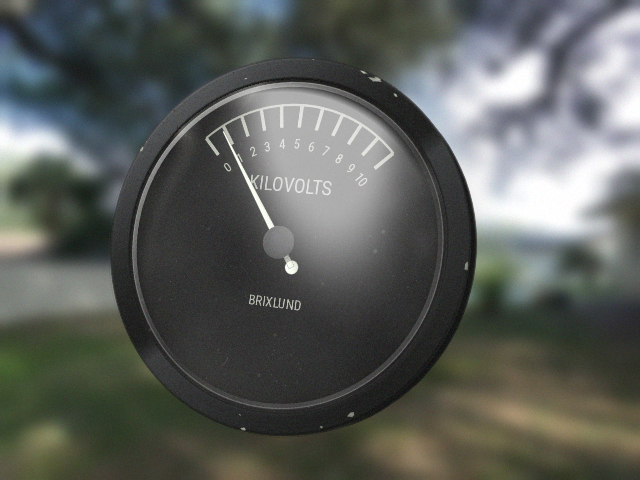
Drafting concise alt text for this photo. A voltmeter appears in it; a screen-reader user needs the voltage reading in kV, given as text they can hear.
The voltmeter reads 1 kV
